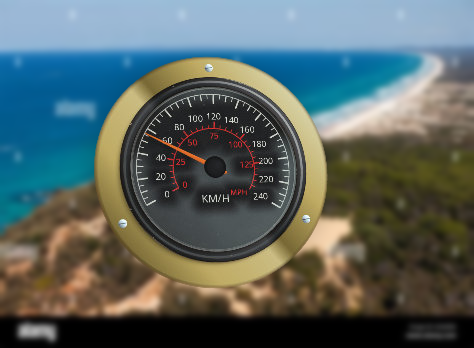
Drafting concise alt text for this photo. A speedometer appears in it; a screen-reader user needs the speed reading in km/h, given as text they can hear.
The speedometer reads 55 km/h
